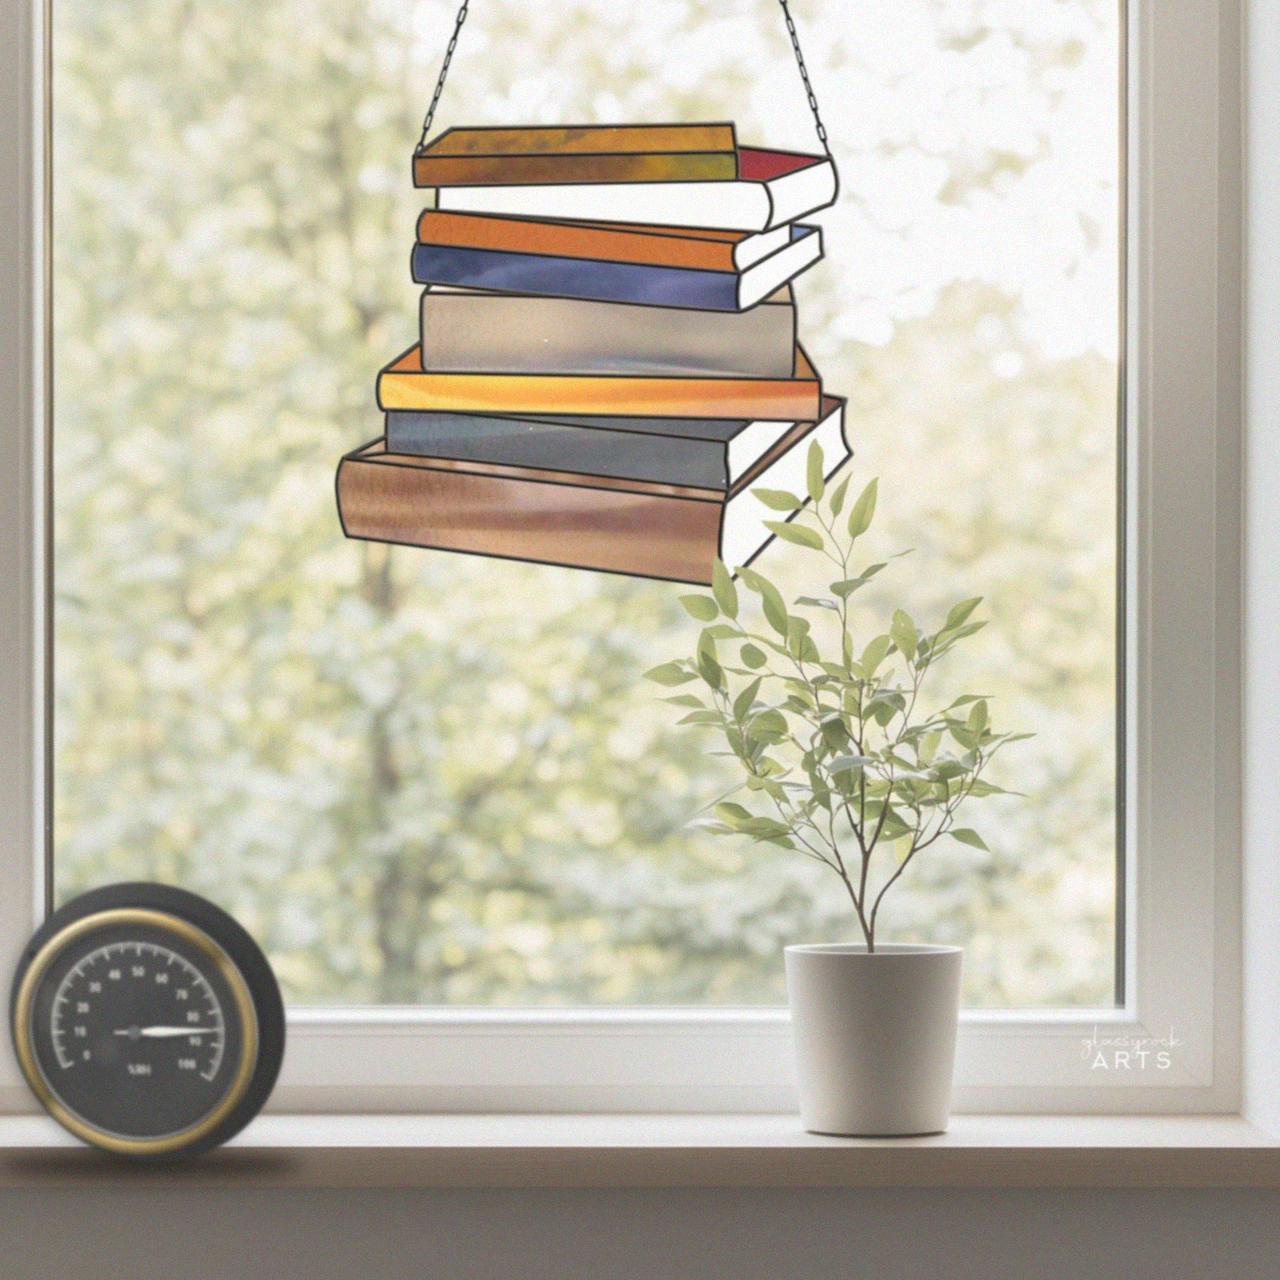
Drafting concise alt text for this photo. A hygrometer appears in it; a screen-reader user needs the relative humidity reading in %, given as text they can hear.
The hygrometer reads 85 %
